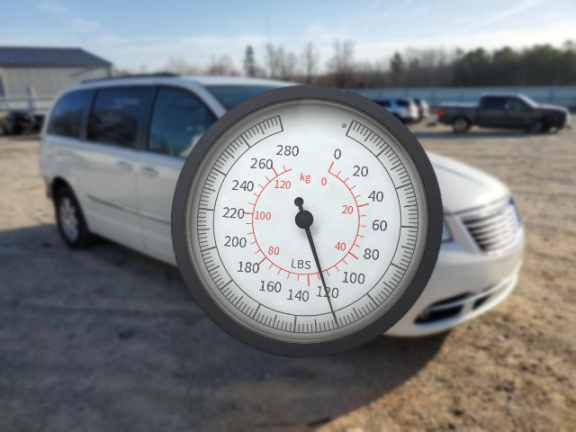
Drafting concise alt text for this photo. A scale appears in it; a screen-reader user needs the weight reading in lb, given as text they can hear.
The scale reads 120 lb
